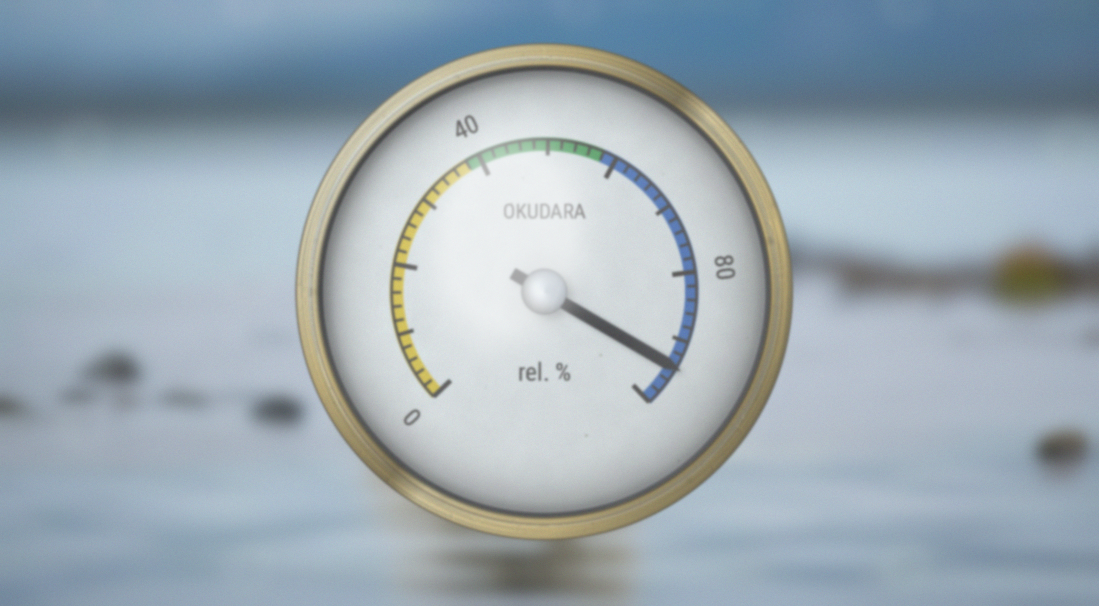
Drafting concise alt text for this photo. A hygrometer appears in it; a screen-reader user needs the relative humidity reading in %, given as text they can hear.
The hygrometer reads 94 %
